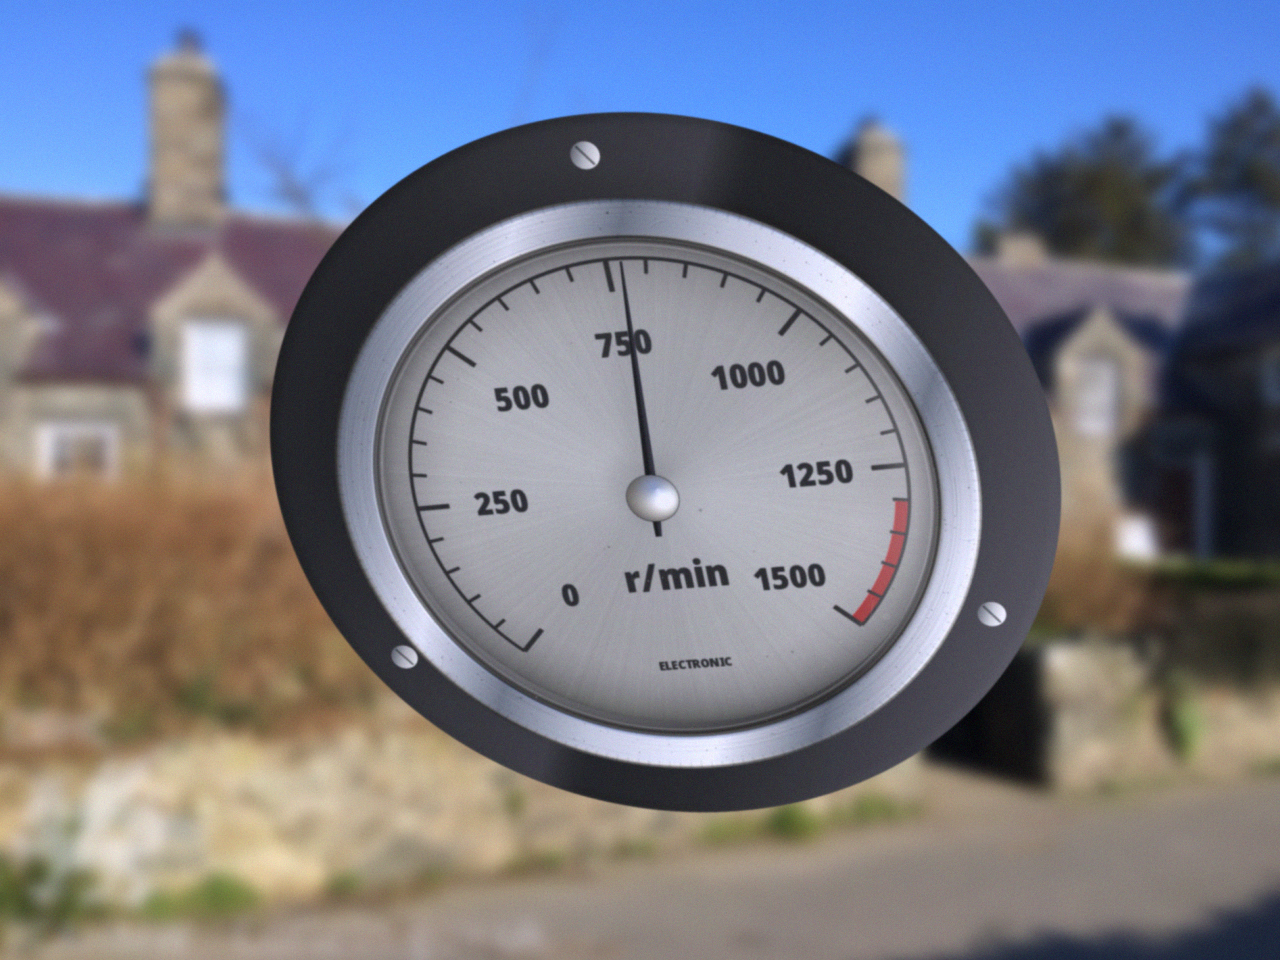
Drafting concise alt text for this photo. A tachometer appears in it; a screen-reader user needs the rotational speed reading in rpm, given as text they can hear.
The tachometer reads 775 rpm
